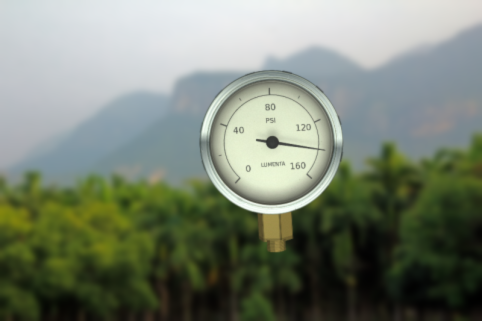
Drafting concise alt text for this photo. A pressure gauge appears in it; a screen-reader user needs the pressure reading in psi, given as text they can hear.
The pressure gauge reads 140 psi
